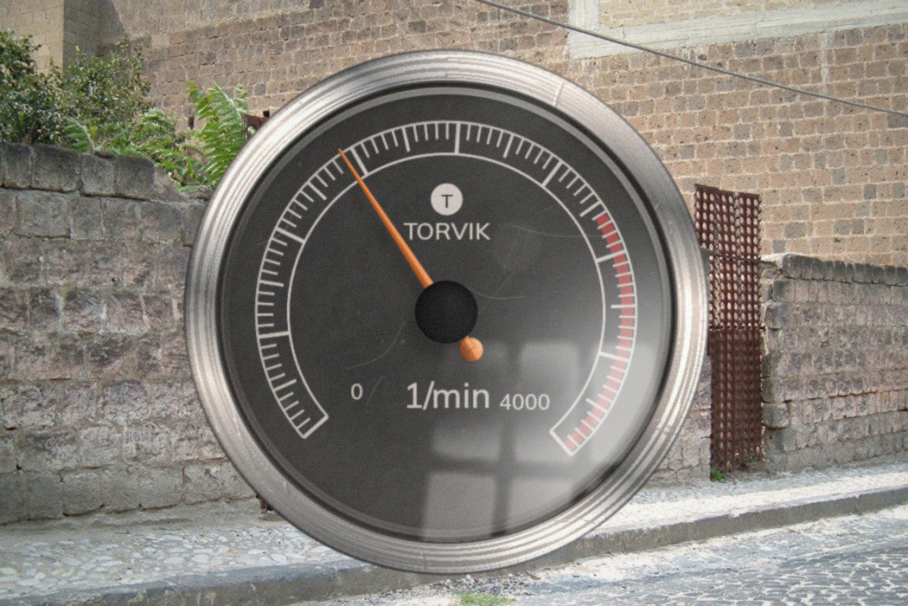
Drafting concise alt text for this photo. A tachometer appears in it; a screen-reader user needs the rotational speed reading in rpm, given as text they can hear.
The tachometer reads 1450 rpm
